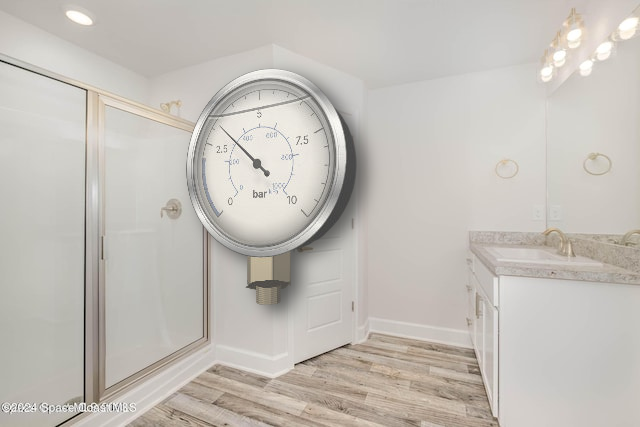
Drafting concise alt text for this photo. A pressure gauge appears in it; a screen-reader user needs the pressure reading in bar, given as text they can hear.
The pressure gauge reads 3.25 bar
